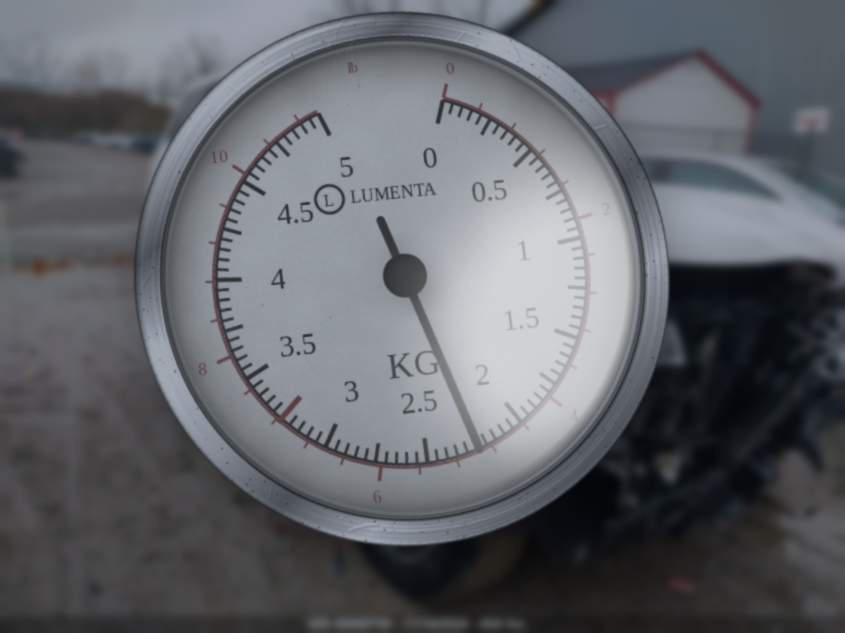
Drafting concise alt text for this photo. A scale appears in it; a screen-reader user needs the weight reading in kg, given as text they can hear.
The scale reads 2.25 kg
